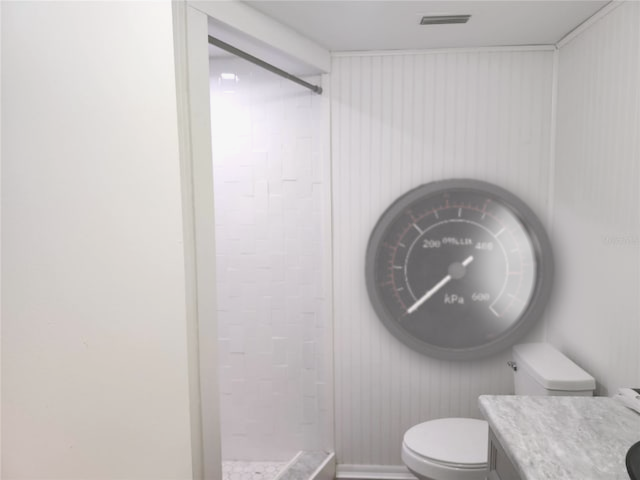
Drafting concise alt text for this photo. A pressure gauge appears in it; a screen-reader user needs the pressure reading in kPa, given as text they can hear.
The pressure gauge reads 0 kPa
